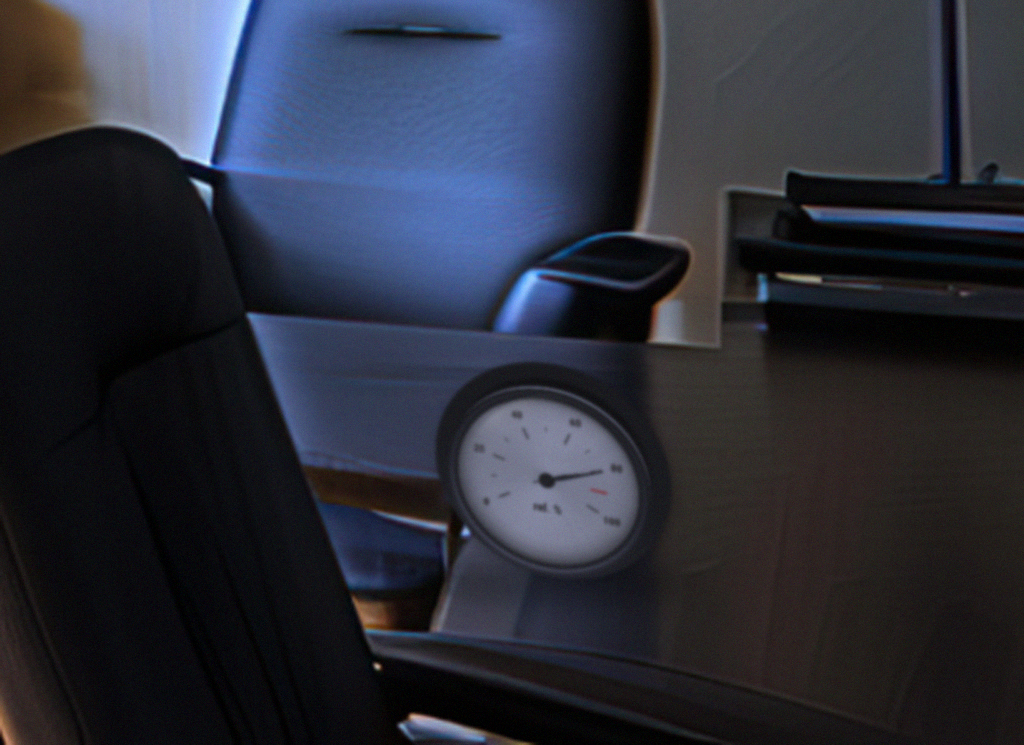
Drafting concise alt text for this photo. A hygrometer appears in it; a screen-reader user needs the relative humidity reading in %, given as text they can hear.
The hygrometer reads 80 %
